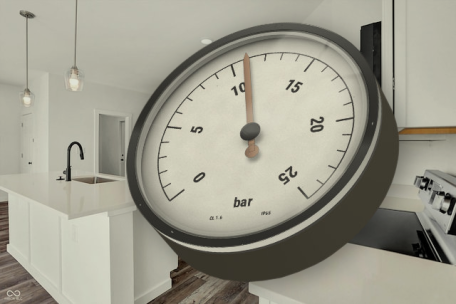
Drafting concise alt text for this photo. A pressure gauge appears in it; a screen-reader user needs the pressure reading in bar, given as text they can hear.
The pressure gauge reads 11 bar
